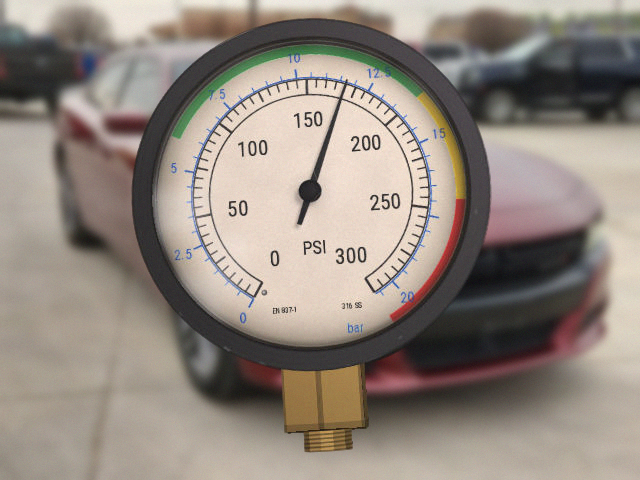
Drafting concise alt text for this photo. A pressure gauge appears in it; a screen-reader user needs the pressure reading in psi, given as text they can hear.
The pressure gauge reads 170 psi
